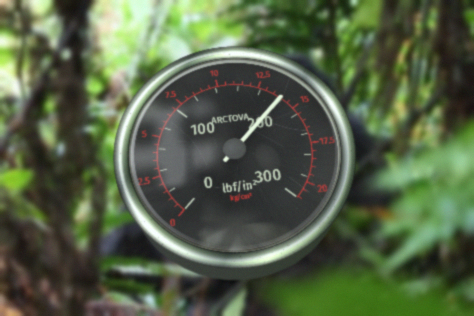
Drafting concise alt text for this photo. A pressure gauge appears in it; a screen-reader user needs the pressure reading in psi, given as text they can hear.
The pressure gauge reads 200 psi
